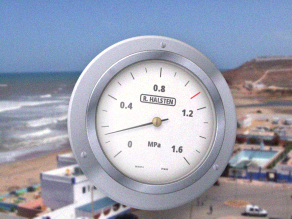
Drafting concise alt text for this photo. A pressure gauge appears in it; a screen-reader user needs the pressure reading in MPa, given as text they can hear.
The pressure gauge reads 0.15 MPa
